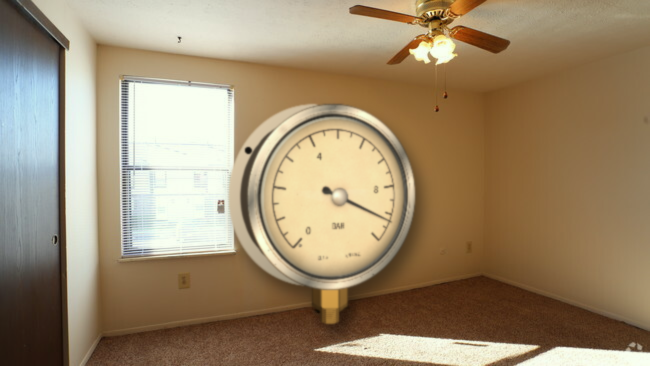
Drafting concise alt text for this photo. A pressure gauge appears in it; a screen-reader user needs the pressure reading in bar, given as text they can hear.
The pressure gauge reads 9.25 bar
